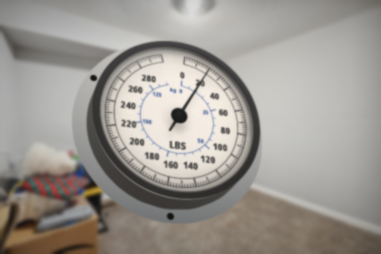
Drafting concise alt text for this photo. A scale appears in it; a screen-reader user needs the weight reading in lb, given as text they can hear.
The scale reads 20 lb
